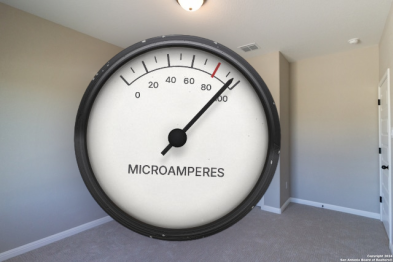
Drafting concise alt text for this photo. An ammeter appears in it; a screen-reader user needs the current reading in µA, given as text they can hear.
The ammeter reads 95 µA
